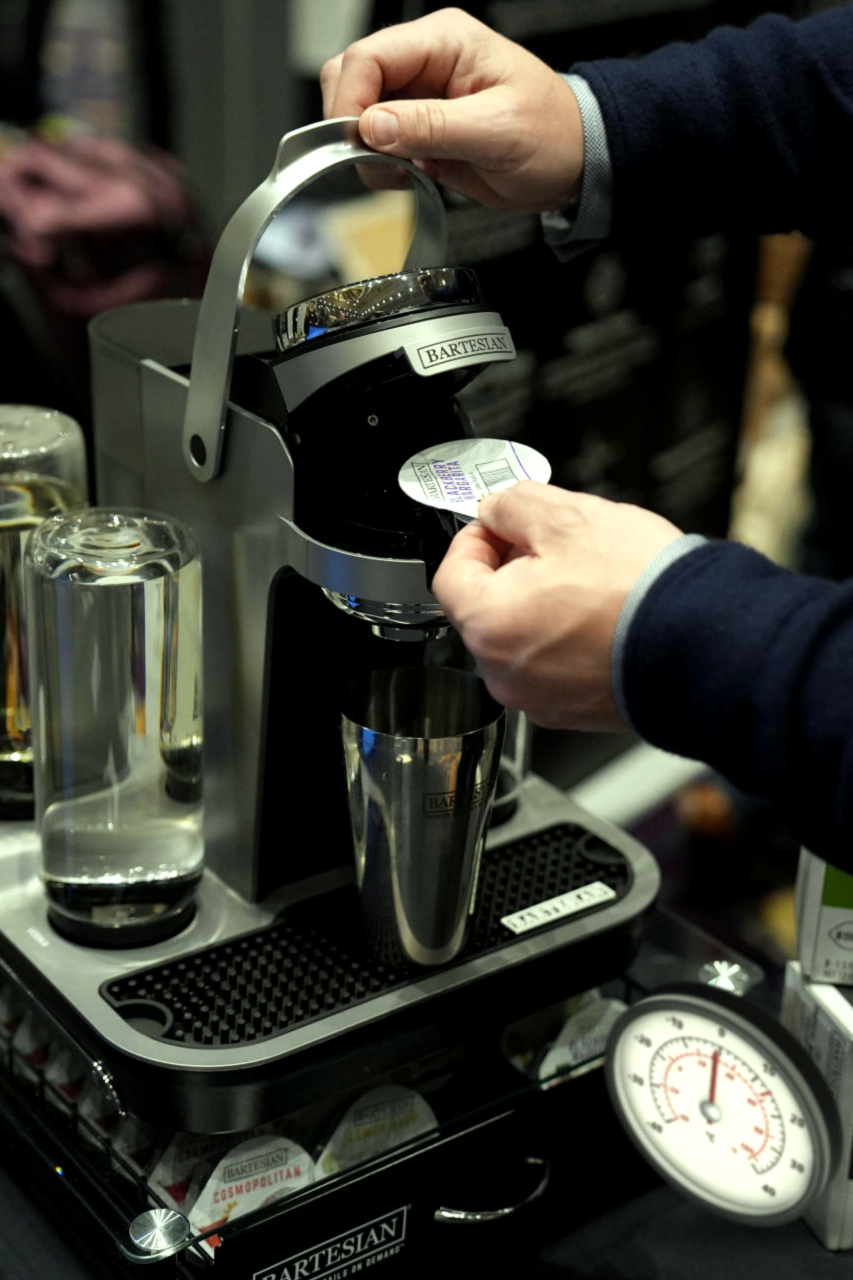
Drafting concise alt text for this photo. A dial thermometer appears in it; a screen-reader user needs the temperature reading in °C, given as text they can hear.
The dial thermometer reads 0 °C
